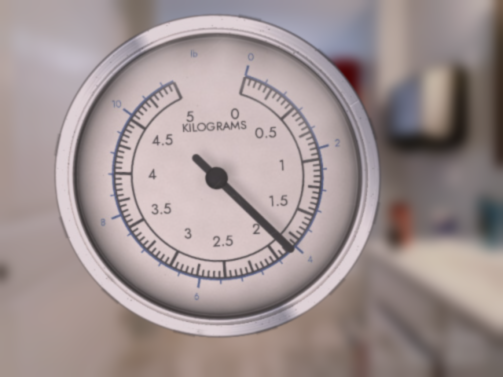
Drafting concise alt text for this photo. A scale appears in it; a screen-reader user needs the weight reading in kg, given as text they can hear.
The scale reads 1.85 kg
